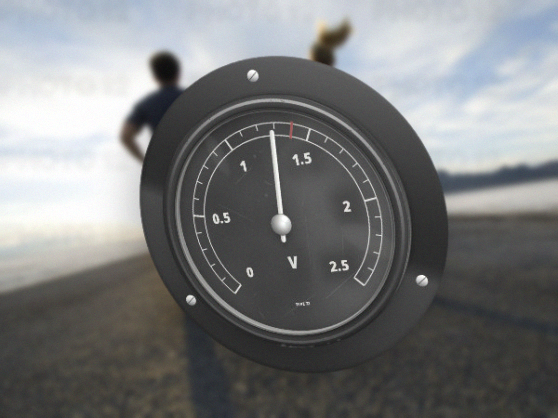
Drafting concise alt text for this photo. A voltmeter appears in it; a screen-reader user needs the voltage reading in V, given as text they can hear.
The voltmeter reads 1.3 V
